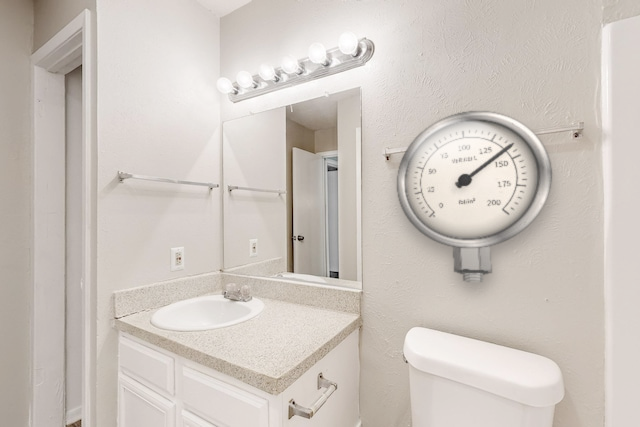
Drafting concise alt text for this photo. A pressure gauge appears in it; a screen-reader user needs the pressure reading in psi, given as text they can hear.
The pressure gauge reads 140 psi
